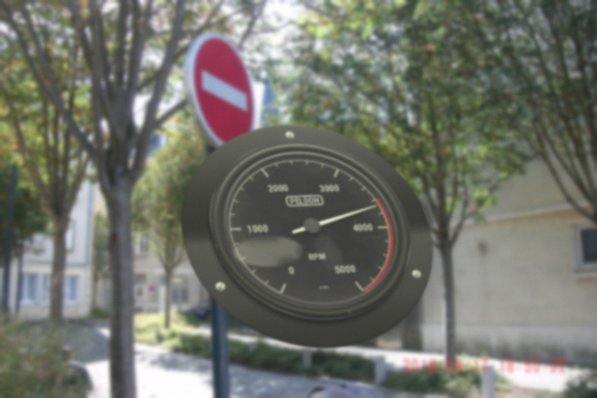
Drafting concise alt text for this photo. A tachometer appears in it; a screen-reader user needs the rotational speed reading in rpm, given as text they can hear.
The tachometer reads 3700 rpm
